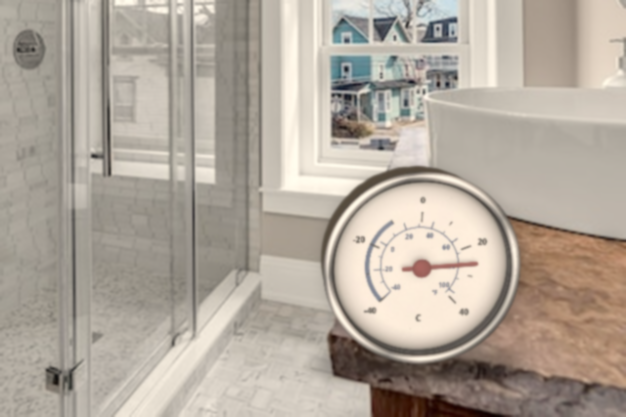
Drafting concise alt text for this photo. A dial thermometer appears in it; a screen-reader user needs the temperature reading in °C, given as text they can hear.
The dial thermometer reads 25 °C
